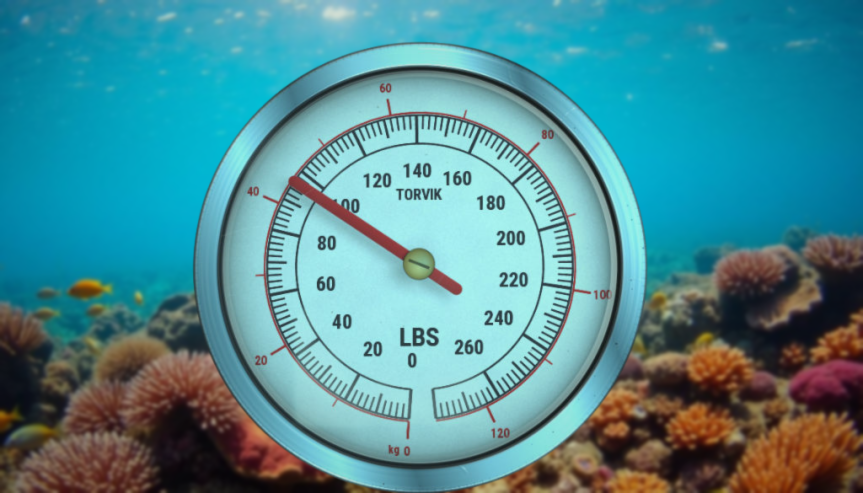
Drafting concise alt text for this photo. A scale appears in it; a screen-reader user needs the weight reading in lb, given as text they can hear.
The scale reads 96 lb
